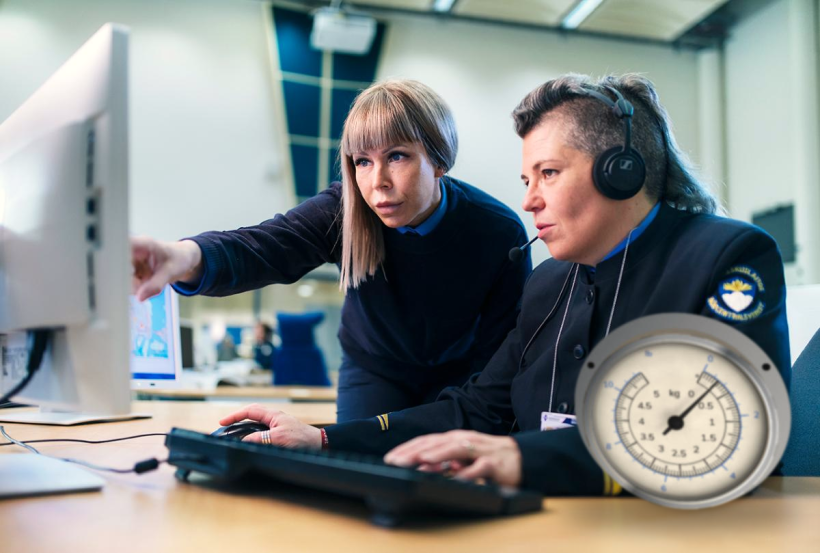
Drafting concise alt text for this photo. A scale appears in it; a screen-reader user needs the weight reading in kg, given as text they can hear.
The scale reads 0.25 kg
